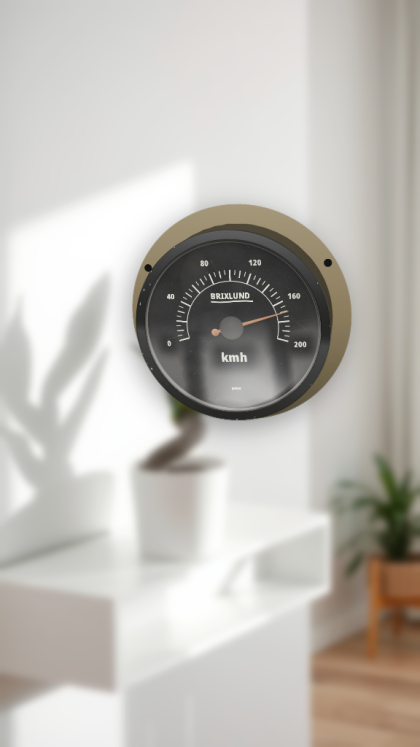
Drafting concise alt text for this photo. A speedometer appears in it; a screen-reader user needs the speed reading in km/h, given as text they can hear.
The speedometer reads 170 km/h
